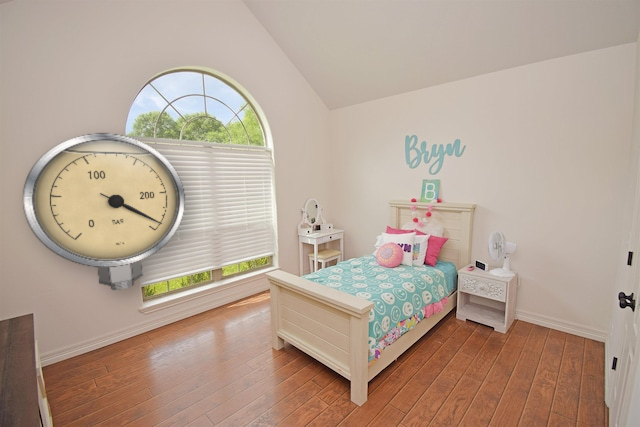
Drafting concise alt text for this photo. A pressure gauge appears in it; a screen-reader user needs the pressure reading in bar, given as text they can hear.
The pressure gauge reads 240 bar
